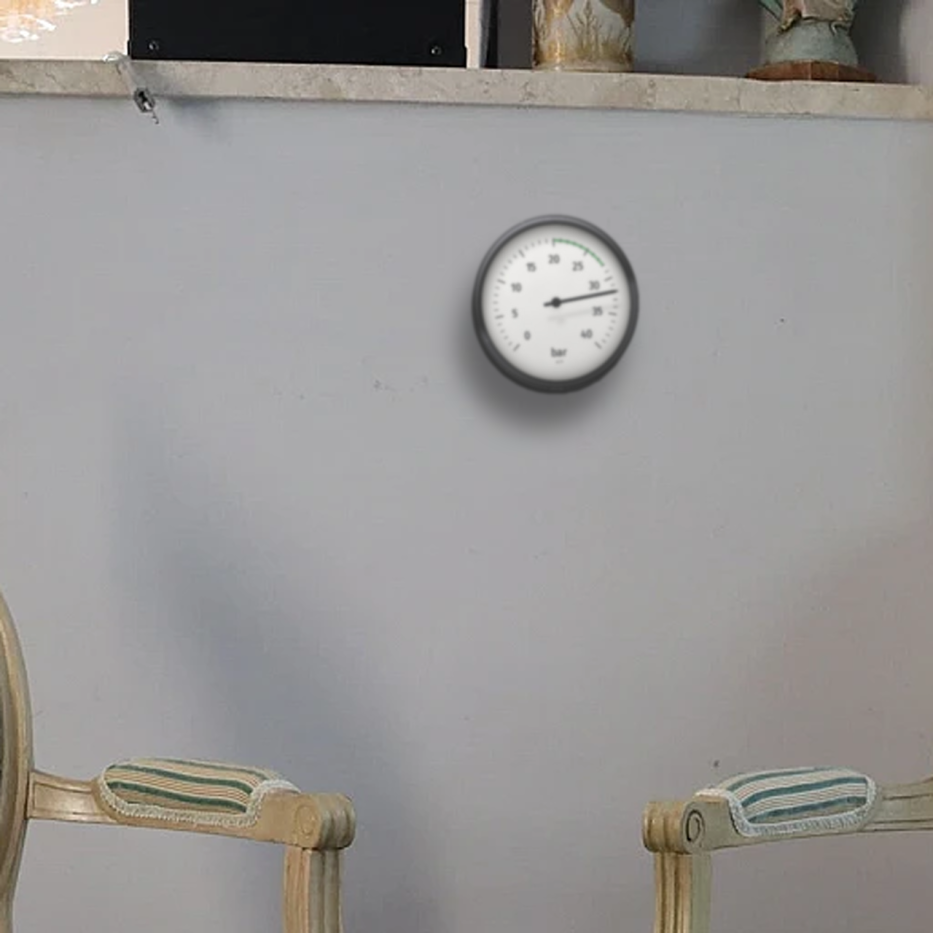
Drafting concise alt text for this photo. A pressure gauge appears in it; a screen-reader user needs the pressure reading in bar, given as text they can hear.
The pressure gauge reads 32 bar
